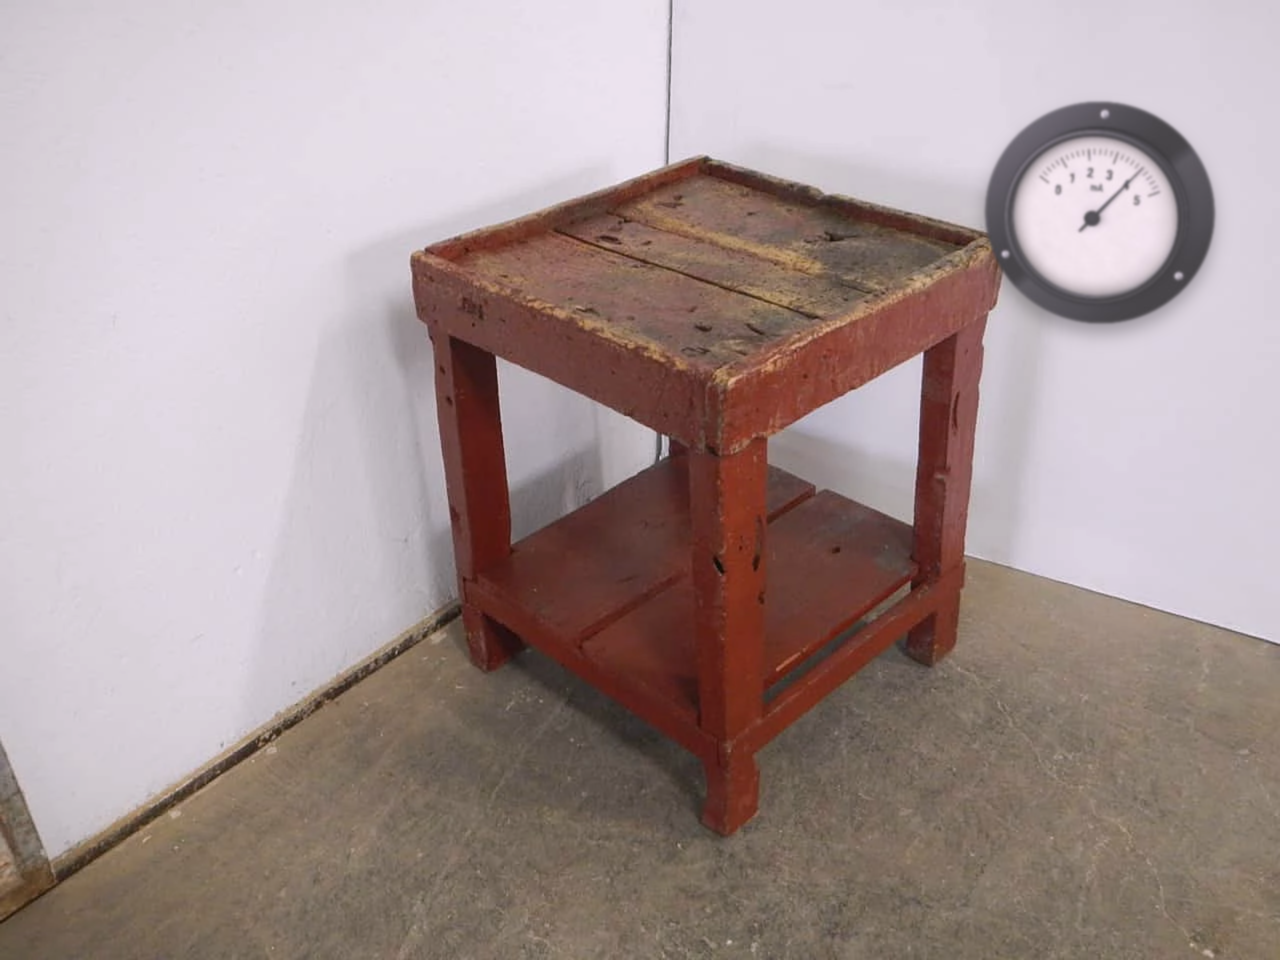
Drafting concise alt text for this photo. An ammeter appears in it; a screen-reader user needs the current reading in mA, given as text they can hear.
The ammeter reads 4 mA
